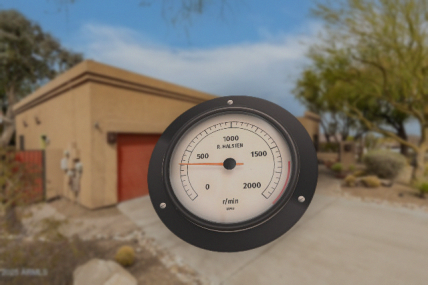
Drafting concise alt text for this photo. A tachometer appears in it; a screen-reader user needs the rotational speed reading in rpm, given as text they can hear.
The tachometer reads 350 rpm
